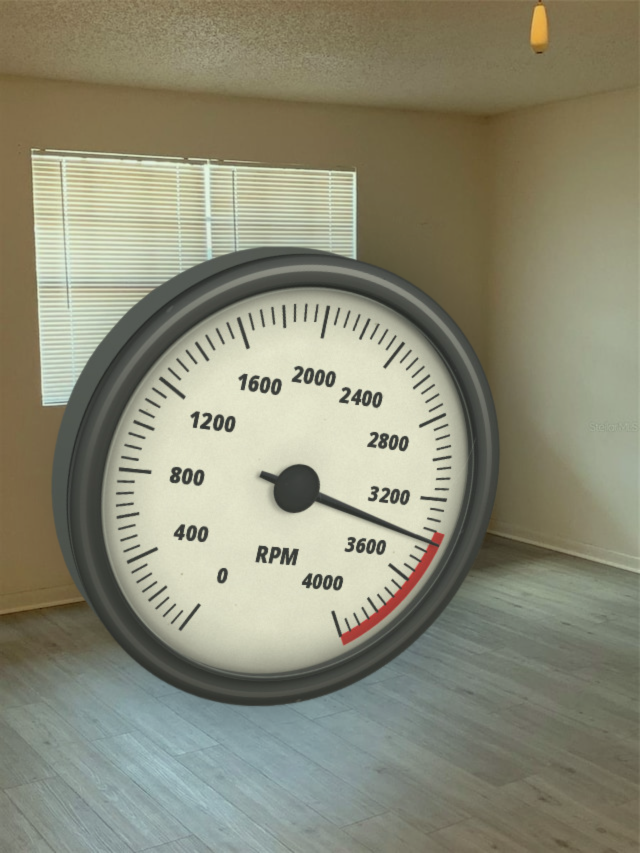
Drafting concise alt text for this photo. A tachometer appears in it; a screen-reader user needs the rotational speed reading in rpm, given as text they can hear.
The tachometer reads 3400 rpm
